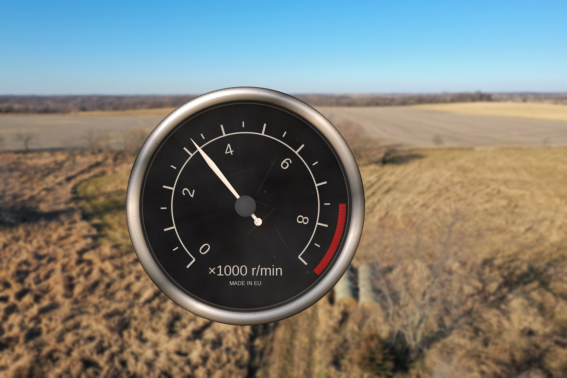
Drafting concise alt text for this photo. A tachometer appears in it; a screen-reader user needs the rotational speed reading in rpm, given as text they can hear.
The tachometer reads 3250 rpm
